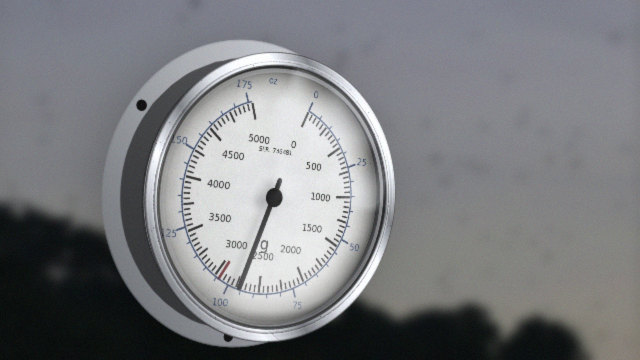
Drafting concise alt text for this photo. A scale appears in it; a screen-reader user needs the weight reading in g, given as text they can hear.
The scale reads 2750 g
